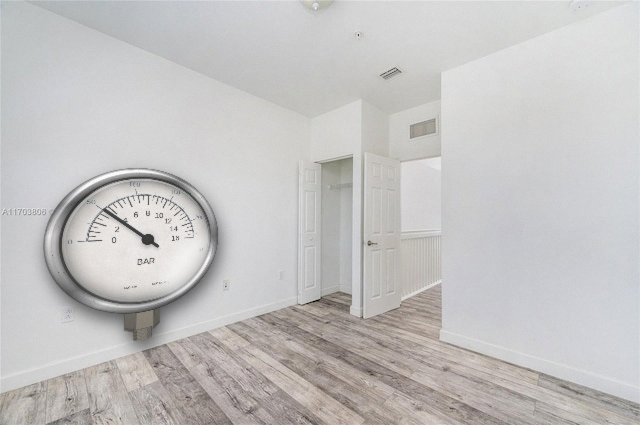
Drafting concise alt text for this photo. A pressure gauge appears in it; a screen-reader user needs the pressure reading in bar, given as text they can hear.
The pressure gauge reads 3.5 bar
